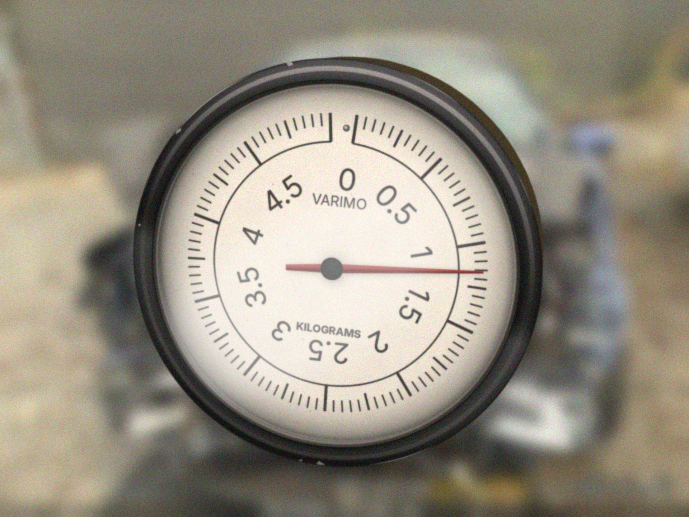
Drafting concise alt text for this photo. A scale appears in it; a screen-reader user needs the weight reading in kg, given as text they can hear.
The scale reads 1.15 kg
